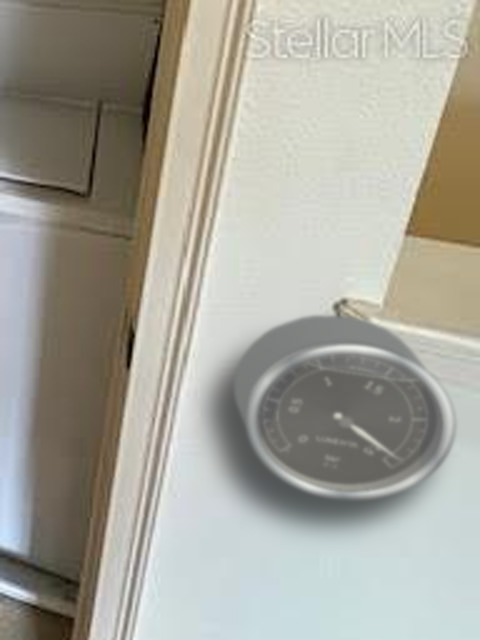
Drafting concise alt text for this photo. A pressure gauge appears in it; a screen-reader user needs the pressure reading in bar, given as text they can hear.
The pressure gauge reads 2.4 bar
